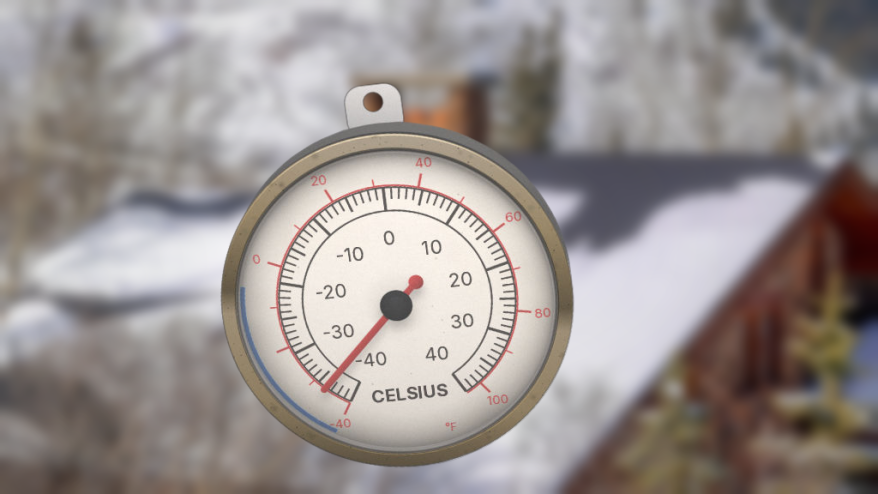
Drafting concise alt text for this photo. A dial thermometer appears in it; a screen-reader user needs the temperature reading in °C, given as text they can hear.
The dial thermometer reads -36 °C
